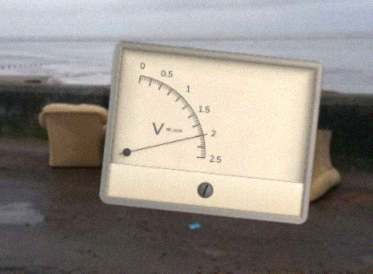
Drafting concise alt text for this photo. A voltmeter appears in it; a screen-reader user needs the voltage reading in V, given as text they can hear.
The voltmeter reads 2 V
